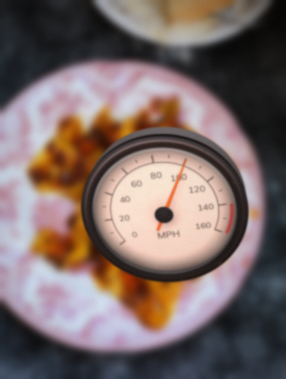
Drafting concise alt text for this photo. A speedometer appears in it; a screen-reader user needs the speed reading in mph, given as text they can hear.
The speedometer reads 100 mph
